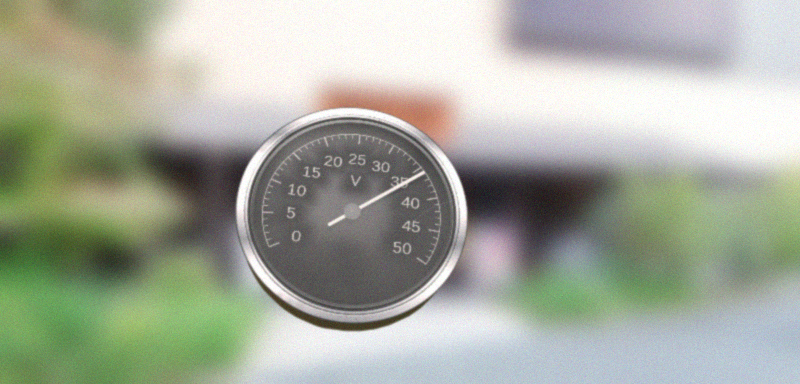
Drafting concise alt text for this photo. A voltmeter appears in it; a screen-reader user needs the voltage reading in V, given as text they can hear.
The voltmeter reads 36 V
